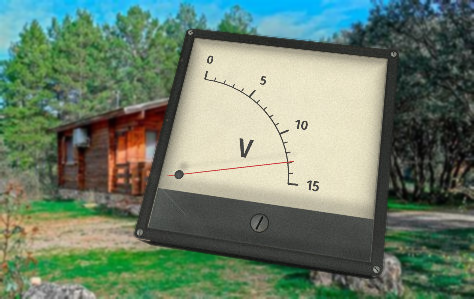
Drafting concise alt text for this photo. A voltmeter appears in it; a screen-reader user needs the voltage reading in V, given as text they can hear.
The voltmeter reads 13 V
